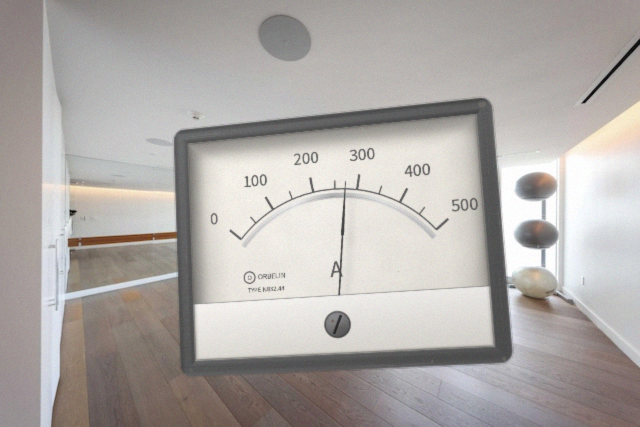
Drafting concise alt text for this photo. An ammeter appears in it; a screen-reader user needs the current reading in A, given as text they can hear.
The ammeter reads 275 A
